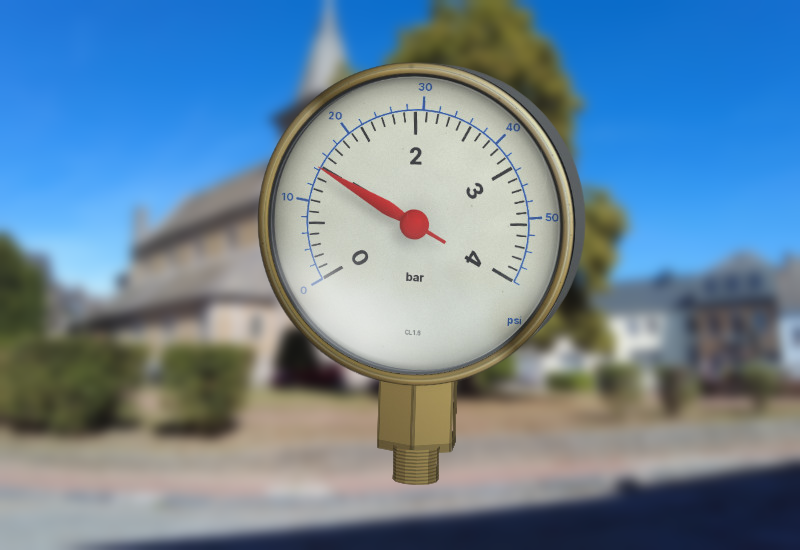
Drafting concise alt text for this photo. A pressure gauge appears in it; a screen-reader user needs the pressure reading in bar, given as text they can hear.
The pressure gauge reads 1 bar
